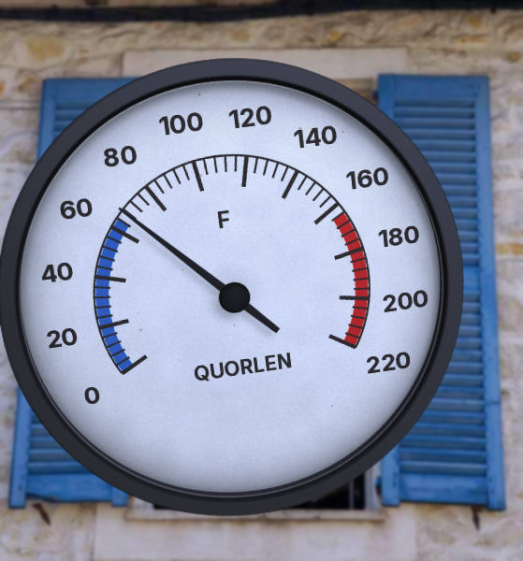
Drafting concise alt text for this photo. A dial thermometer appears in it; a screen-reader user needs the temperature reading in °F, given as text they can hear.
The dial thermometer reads 68 °F
